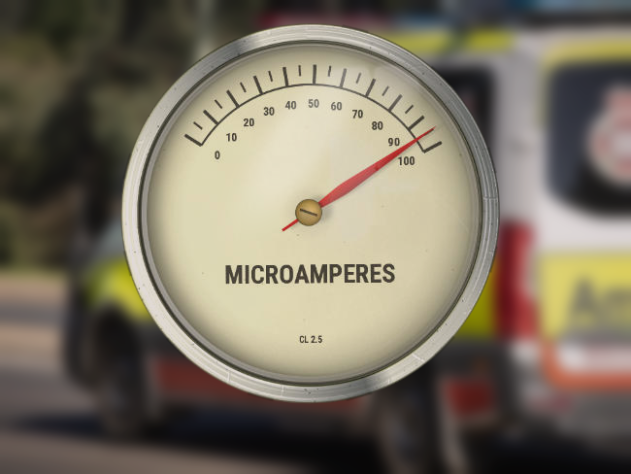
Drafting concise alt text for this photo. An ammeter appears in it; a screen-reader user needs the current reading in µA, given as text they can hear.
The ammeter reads 95 µA
